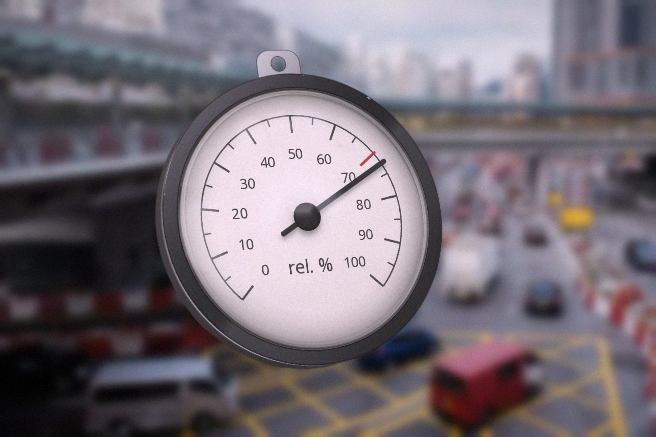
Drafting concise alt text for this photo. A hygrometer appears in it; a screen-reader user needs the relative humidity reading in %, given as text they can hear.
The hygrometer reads 72.5 %
